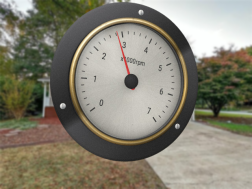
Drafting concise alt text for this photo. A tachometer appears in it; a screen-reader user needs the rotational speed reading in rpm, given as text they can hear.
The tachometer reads 2800 rpm
